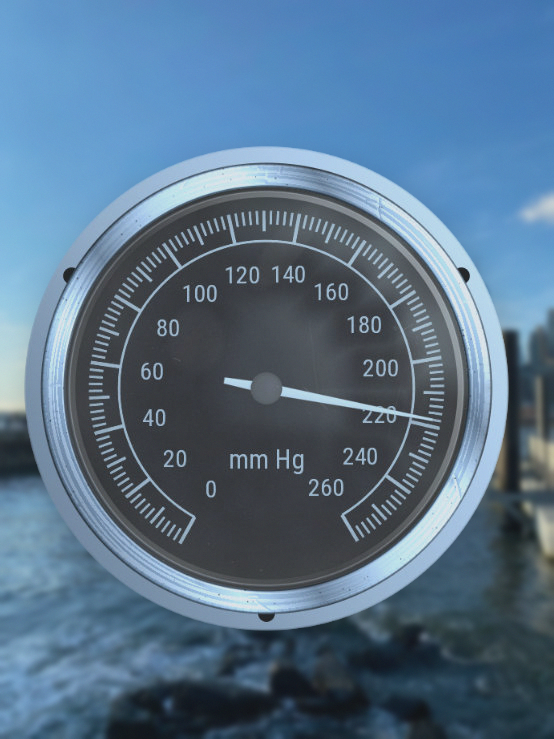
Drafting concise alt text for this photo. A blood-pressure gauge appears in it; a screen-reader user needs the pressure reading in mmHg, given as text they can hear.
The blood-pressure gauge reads 218 mmHg
